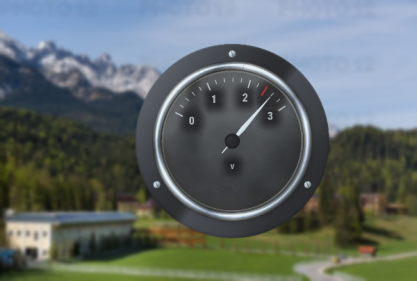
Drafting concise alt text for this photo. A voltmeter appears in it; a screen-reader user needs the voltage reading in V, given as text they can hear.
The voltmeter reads 2.6 V
